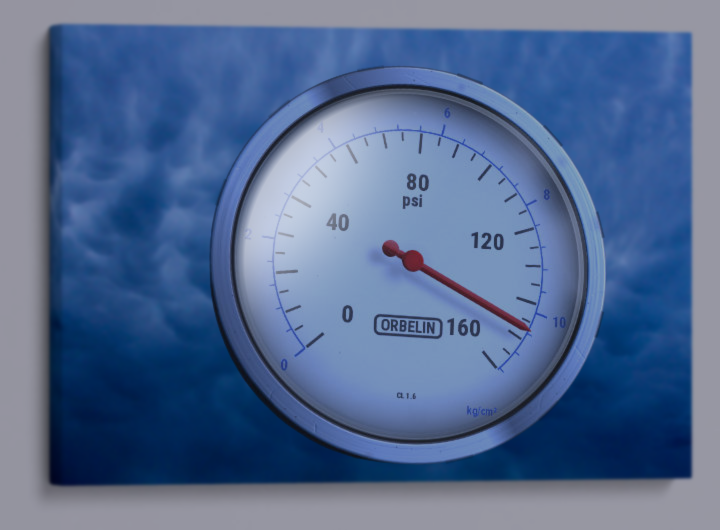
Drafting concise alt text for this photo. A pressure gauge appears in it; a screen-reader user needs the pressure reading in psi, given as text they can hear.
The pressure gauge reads 147.5 psi
